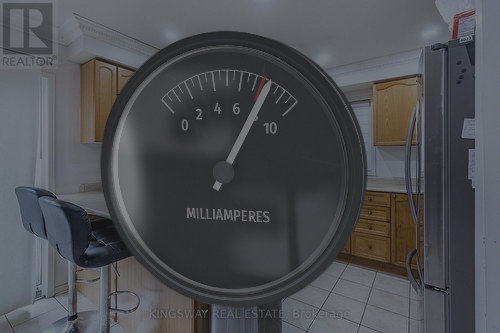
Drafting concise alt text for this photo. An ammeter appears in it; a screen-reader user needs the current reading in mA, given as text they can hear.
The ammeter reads 8 mA
